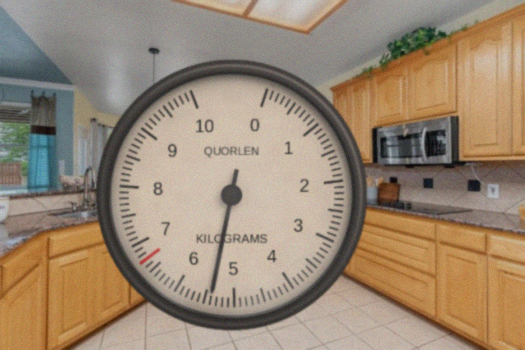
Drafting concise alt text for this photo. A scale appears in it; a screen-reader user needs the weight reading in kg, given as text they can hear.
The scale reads 5.4 kg
